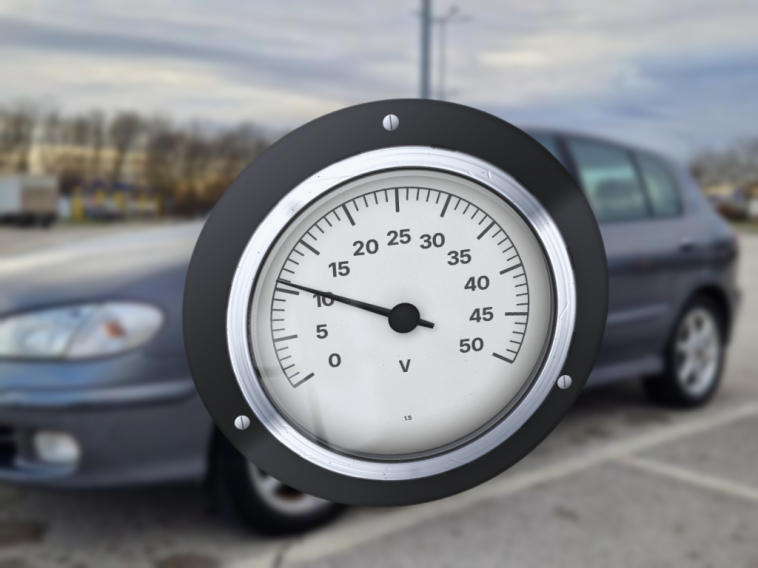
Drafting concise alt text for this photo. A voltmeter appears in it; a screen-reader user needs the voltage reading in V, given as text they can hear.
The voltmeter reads 11 V
